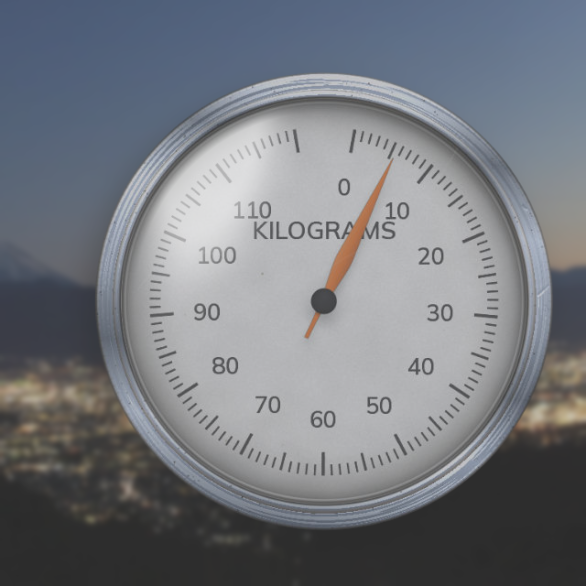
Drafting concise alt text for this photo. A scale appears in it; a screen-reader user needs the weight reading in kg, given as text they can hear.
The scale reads 5.5 kg
